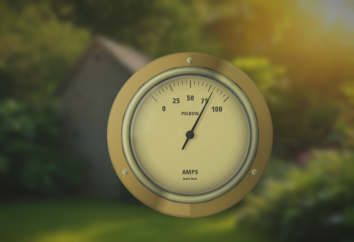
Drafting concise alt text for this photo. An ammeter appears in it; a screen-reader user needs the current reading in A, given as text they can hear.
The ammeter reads 80 A
